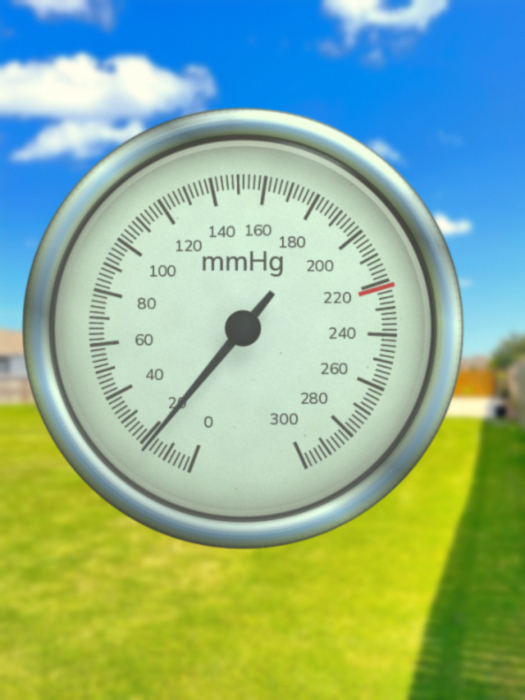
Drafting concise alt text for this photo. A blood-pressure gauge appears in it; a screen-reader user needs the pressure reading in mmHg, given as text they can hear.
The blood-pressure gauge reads 18 mmHg
